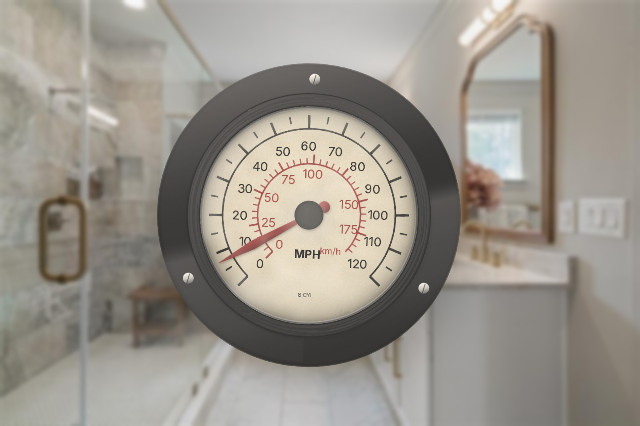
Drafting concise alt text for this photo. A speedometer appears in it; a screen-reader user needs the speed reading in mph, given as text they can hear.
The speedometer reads 7.5 mph
